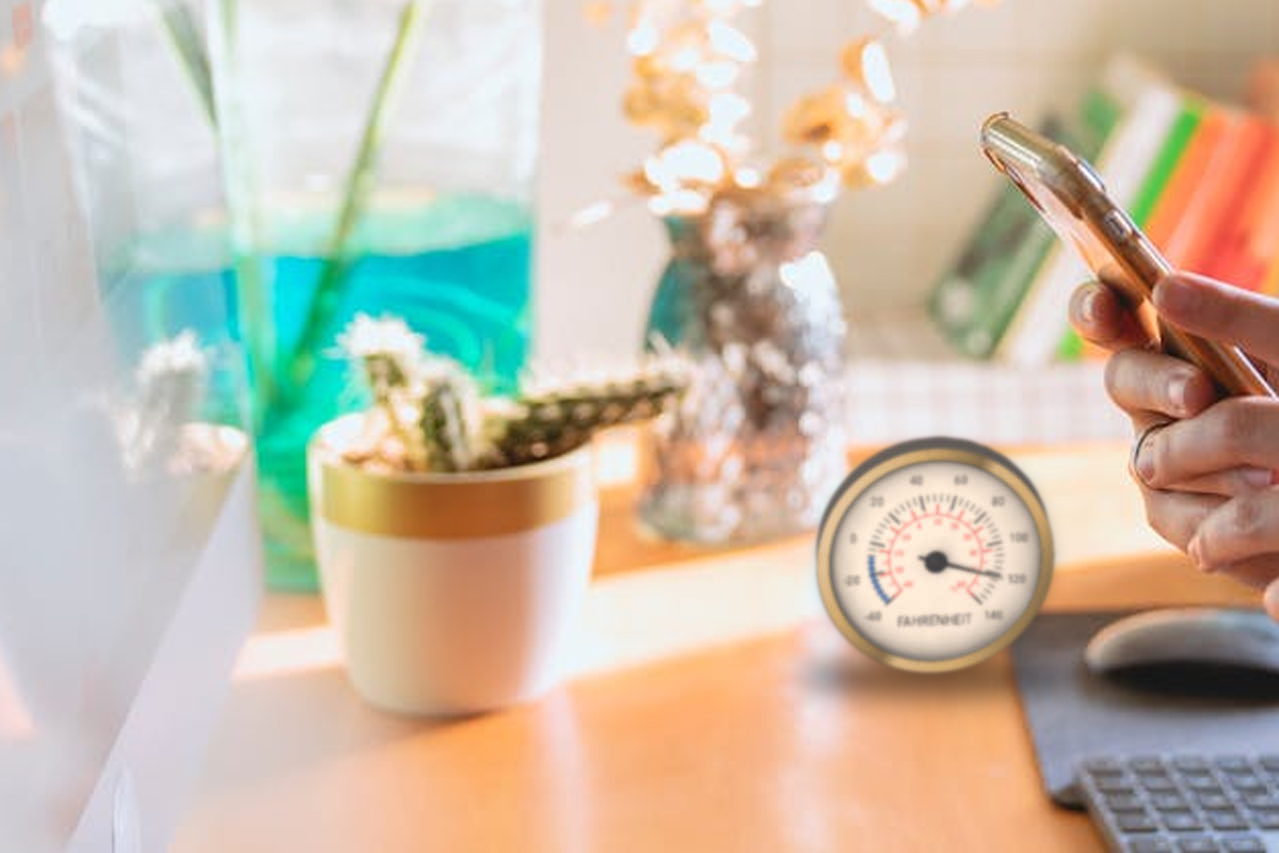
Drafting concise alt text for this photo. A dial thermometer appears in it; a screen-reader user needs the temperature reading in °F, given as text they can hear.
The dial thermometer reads 120 °F
